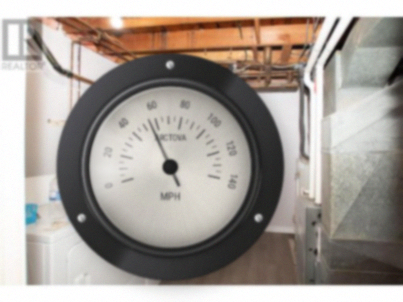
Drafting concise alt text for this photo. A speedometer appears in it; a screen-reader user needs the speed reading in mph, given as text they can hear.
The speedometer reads 55 mph
